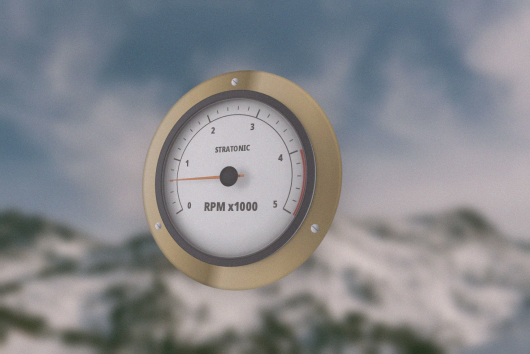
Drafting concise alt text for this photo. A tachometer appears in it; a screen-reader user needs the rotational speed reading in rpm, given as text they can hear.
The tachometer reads 600 rpm
